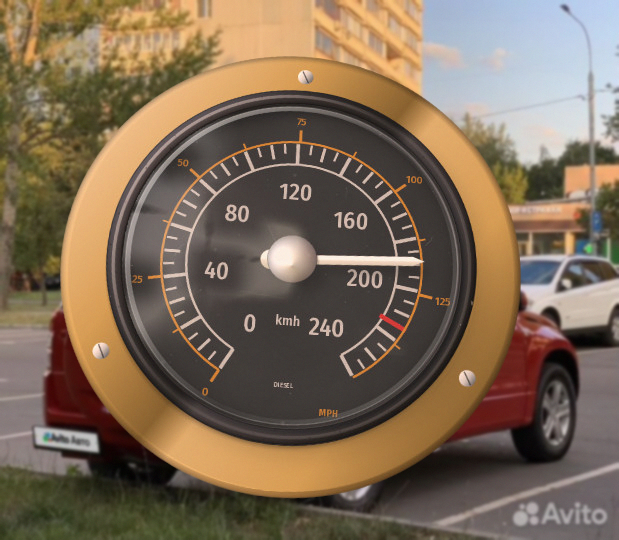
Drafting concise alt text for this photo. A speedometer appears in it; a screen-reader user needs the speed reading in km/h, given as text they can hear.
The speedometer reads 190 km/h
